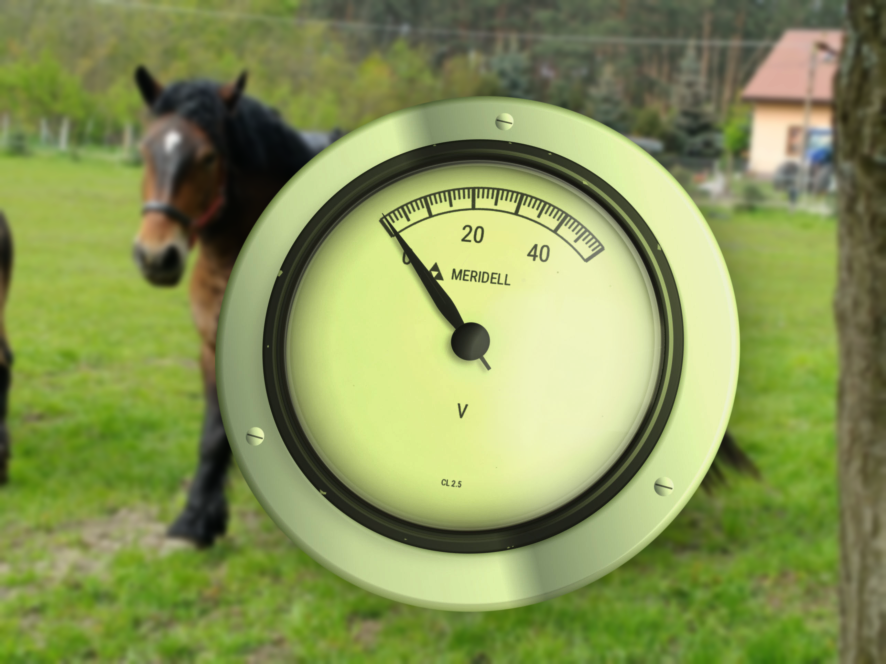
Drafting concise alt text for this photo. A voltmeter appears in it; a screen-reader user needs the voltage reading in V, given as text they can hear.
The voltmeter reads 1 V
